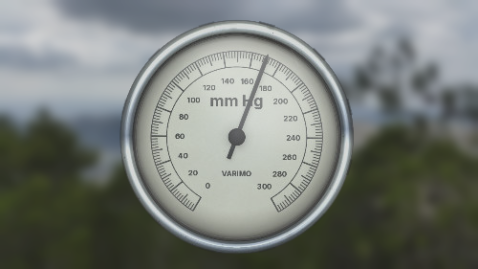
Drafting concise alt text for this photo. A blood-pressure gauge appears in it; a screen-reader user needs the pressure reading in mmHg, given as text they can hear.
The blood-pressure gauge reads 170 mmHg
